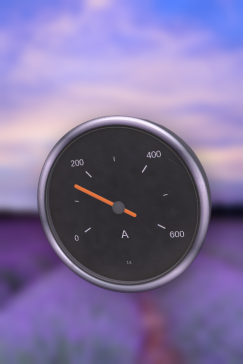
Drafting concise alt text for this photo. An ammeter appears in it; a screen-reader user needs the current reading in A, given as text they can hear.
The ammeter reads 150 A
